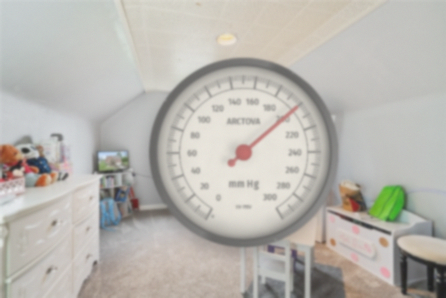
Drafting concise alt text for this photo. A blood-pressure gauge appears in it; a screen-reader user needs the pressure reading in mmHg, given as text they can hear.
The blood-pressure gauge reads 200 mmHg
